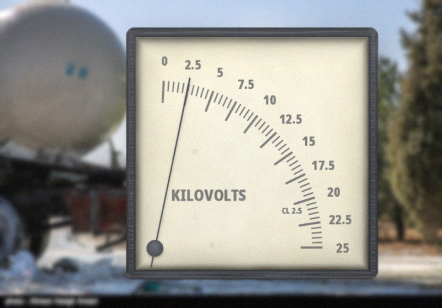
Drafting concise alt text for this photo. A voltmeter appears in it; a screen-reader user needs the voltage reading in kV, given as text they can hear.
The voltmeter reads 2.5 kV
